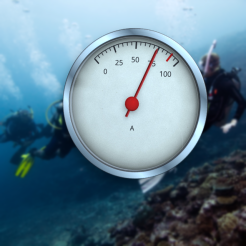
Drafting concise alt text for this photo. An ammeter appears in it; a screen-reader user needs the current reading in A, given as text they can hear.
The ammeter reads 75 A
